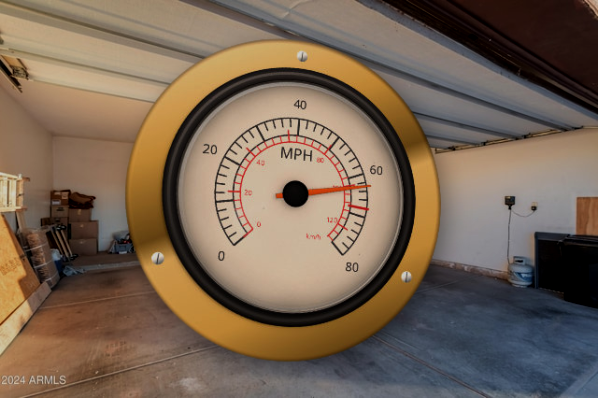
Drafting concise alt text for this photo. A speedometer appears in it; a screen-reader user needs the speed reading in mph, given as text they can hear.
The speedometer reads 63 mph
